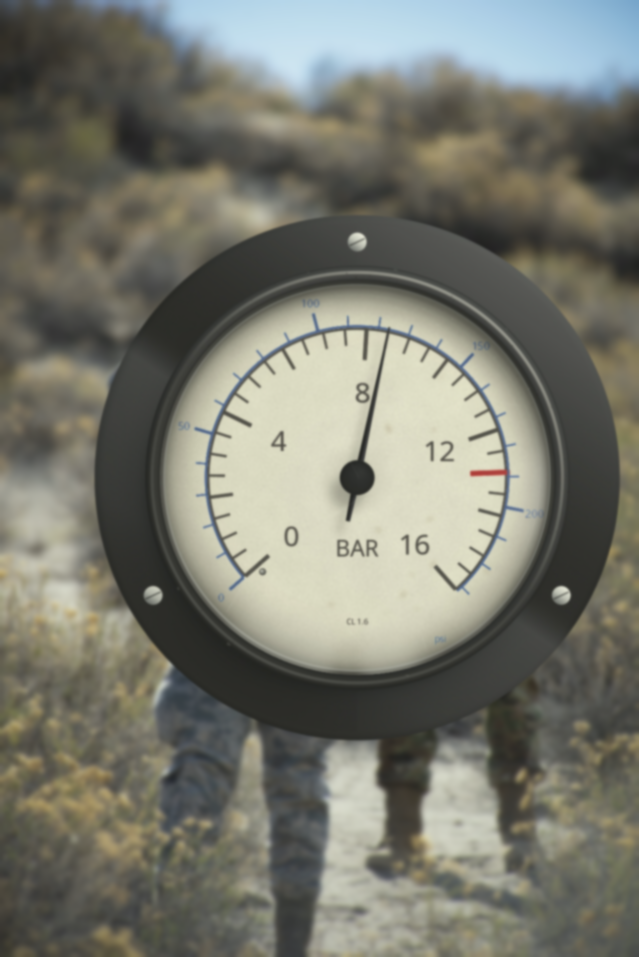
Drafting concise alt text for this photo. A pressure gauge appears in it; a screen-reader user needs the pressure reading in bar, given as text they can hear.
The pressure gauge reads 8.5 bar
